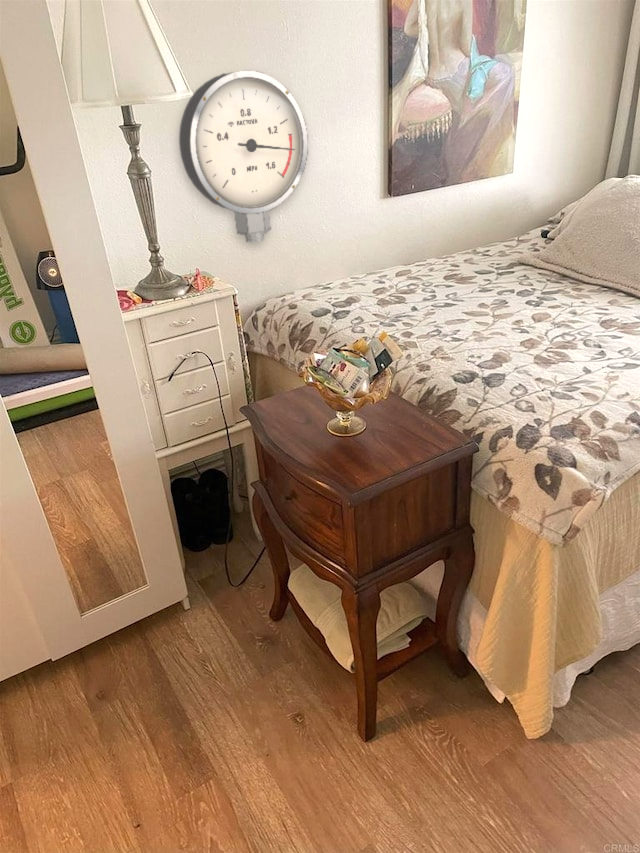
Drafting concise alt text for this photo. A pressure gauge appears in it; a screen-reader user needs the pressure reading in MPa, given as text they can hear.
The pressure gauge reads 1.4 MPa
